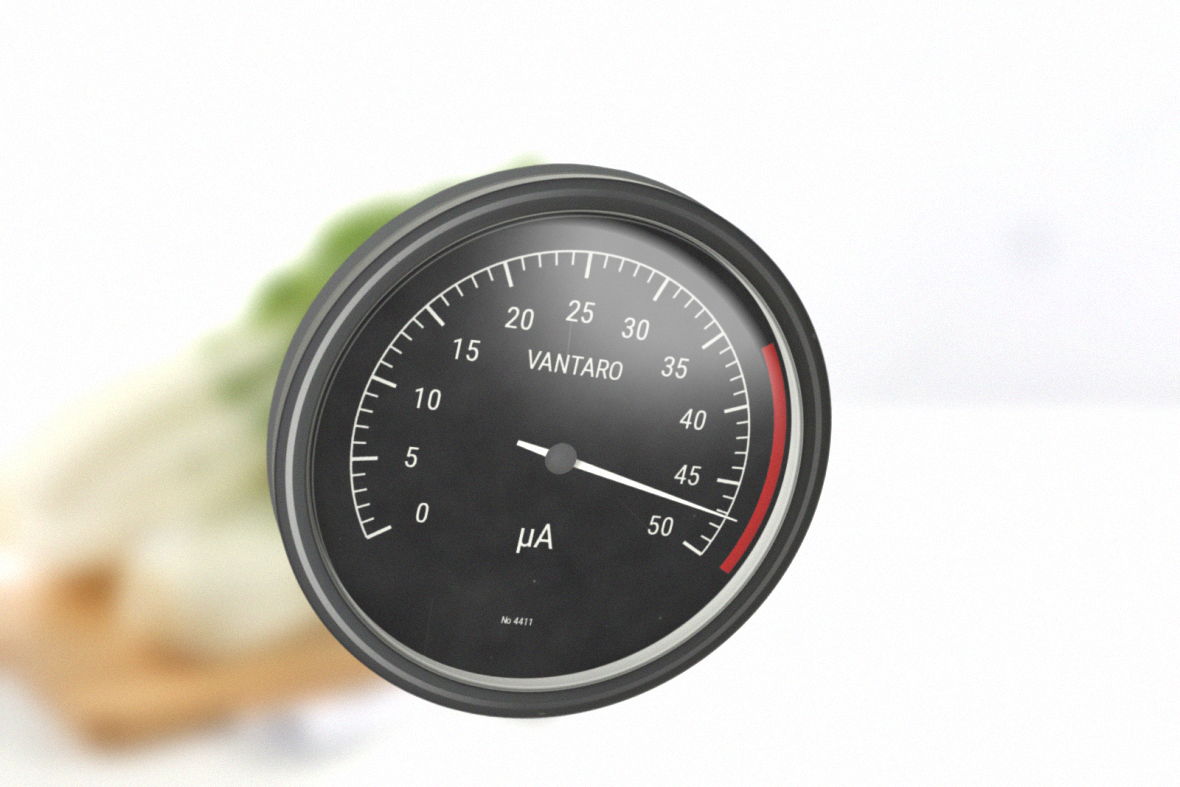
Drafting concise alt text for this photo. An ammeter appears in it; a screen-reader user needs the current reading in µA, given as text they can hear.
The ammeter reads 47 µA
